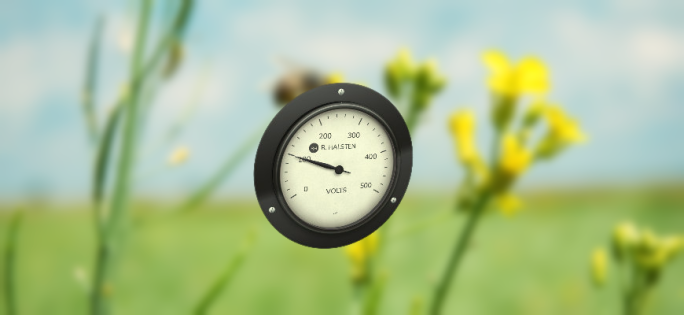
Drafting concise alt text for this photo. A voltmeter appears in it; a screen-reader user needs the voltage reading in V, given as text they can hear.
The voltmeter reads 100 V
